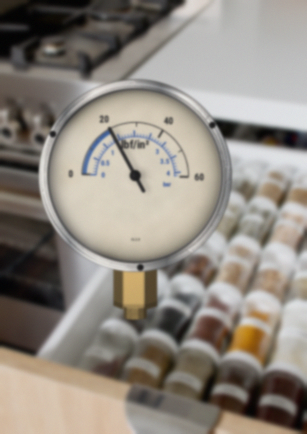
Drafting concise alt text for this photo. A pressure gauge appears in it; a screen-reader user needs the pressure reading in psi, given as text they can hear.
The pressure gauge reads 20 psi
